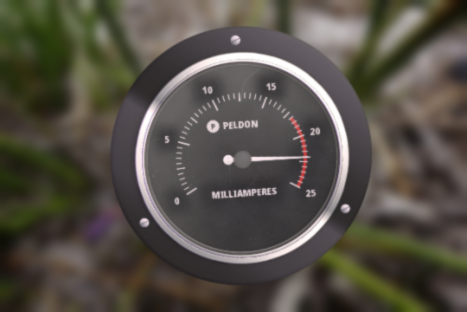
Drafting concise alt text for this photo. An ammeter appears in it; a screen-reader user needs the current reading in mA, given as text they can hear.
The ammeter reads 22 mA
